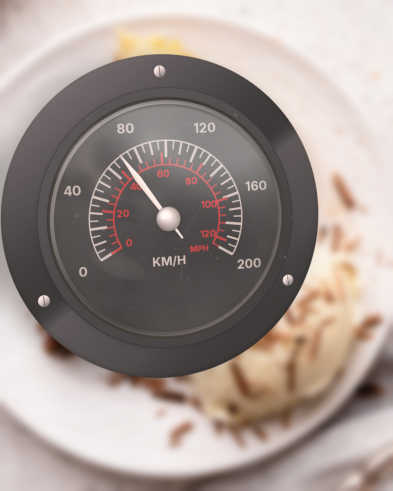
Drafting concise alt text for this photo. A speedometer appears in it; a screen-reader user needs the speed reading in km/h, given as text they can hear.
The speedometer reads 70 km/h
